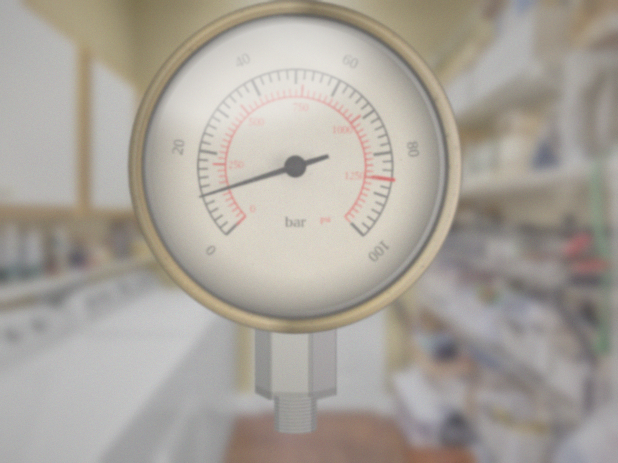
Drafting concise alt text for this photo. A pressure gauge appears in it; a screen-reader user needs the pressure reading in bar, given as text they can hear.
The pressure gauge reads 10 bar
